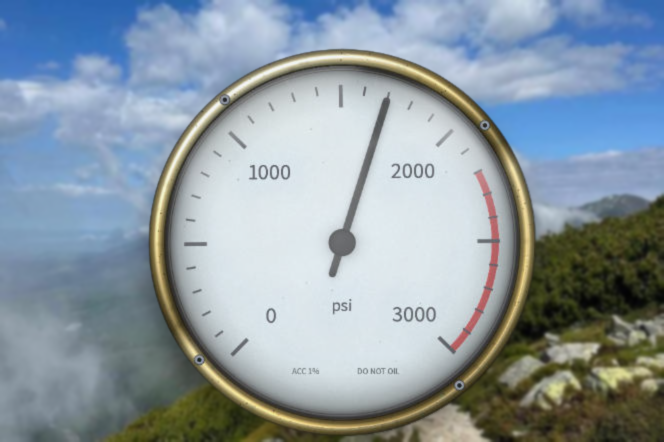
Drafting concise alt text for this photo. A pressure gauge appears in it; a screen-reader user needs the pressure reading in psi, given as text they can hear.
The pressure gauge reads 1700 psi
